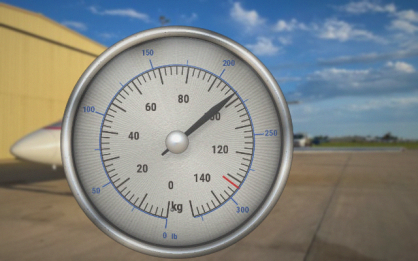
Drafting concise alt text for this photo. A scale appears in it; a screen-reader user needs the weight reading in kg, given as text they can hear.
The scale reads 98 kg
